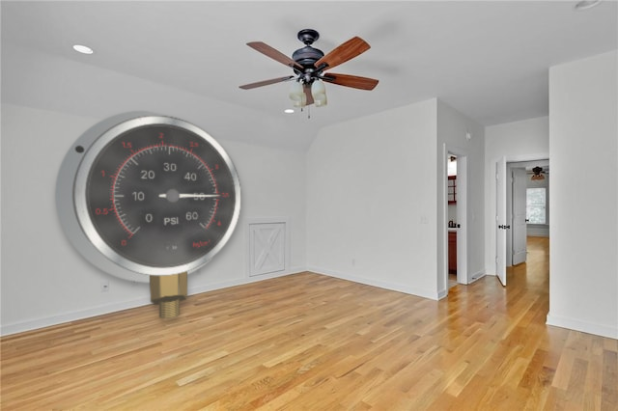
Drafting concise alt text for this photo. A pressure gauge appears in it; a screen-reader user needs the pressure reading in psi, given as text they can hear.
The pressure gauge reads 50 psi
